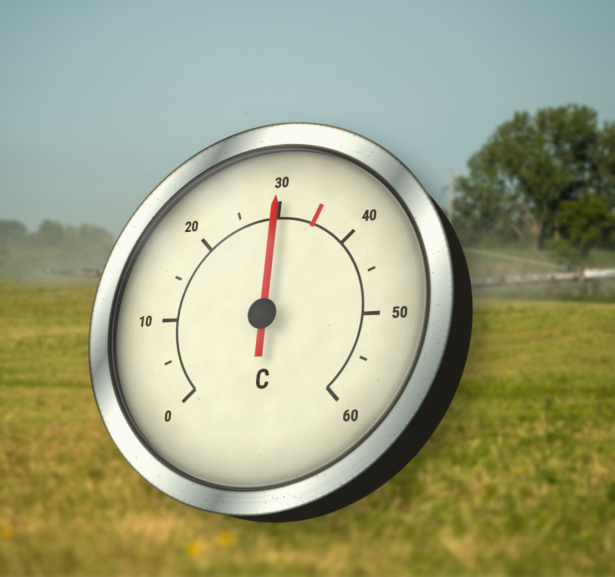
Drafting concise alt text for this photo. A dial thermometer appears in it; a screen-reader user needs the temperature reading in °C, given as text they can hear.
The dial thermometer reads 30 °C
